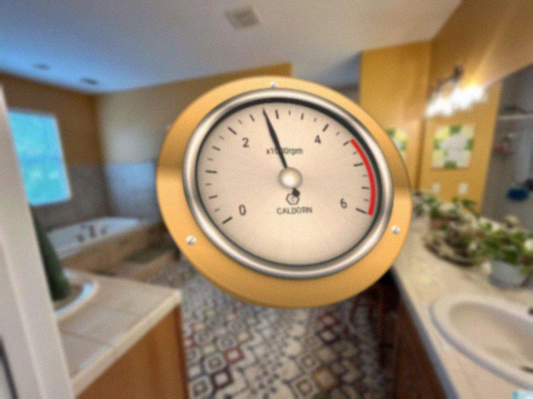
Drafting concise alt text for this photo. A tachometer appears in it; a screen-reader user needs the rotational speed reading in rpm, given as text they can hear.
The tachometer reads 2750 rpm
